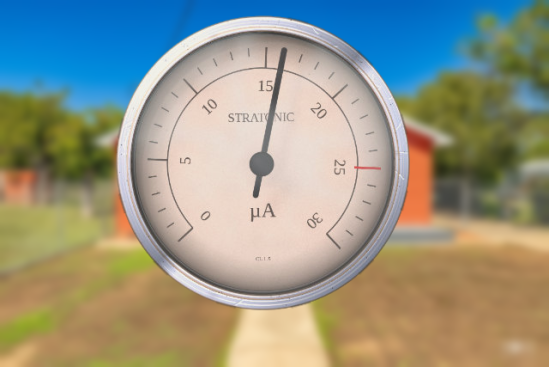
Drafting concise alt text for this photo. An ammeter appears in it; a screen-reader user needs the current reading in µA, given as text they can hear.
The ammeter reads 16 µA
